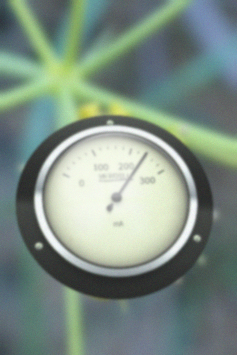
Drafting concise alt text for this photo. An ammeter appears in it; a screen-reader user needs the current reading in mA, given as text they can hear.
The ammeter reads 240 mA
